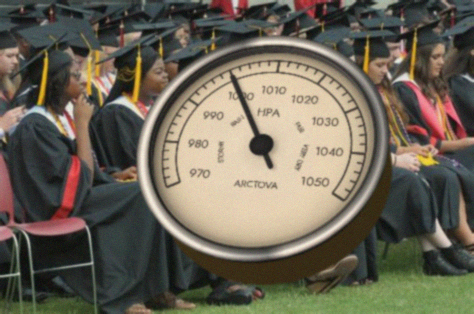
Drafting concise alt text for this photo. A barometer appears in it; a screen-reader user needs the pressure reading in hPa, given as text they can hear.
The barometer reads 1000 hPa
